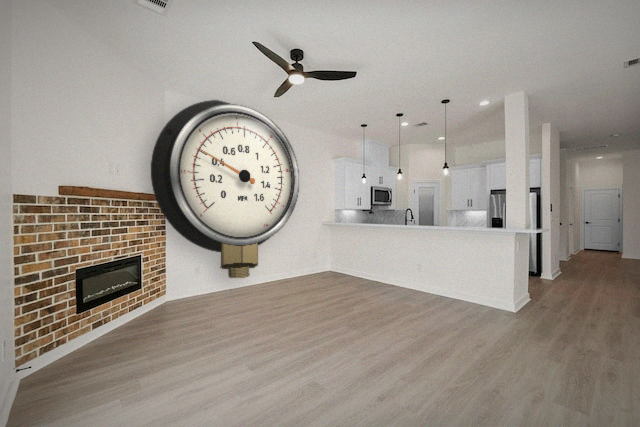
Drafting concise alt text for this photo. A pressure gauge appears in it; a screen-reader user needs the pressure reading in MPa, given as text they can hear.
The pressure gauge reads 0.4 MPa
